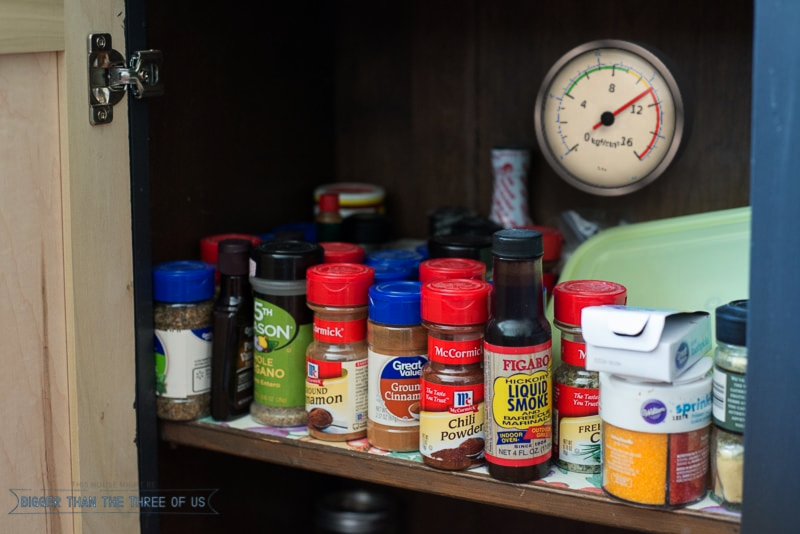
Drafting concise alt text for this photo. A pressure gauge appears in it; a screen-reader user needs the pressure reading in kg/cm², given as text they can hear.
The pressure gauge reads 11 kg/cm²
